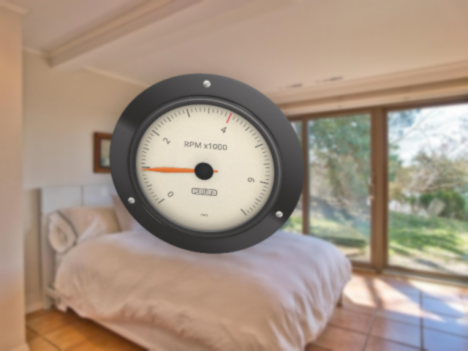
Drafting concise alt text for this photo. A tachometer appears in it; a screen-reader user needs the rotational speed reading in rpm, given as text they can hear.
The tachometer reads 1000 rpm
